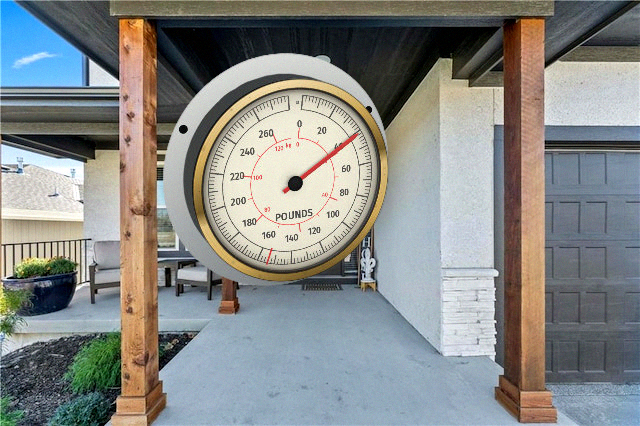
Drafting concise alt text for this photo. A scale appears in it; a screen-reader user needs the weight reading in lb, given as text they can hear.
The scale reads 40 lb
